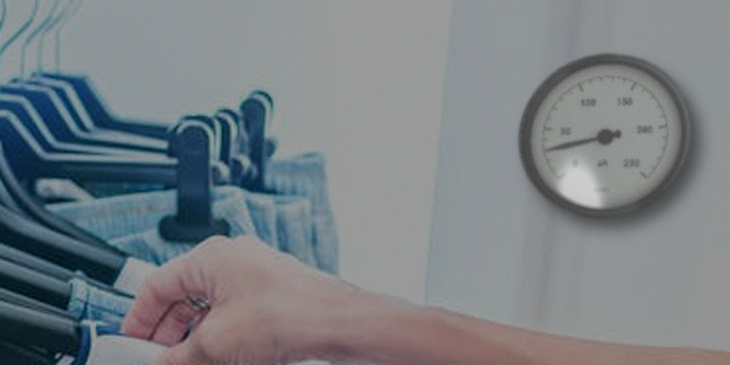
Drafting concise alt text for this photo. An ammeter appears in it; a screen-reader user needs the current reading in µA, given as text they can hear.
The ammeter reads 30 µA
